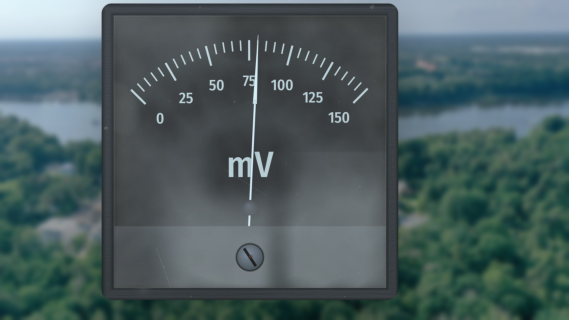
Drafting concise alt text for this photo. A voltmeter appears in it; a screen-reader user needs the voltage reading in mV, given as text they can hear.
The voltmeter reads 80 mV
